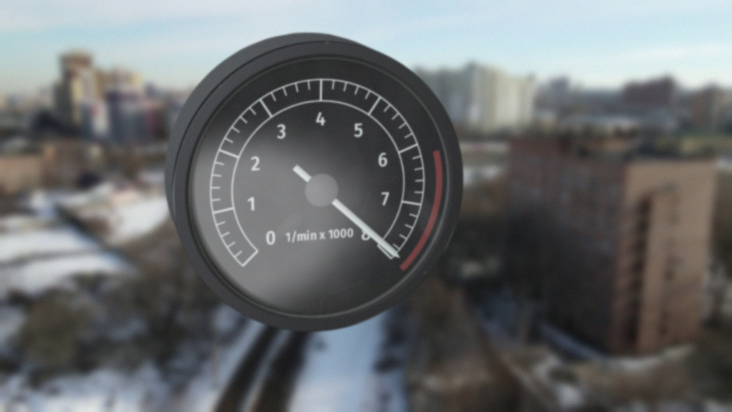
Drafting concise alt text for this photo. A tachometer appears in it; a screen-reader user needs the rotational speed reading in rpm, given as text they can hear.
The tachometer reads 7900 rpm
